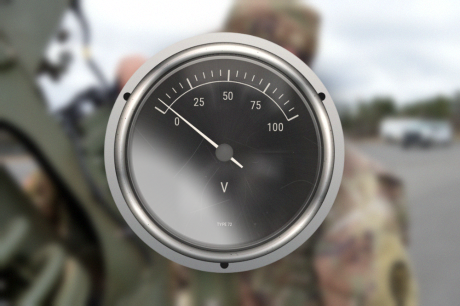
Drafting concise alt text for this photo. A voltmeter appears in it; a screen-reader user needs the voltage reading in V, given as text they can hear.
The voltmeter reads 5 V
